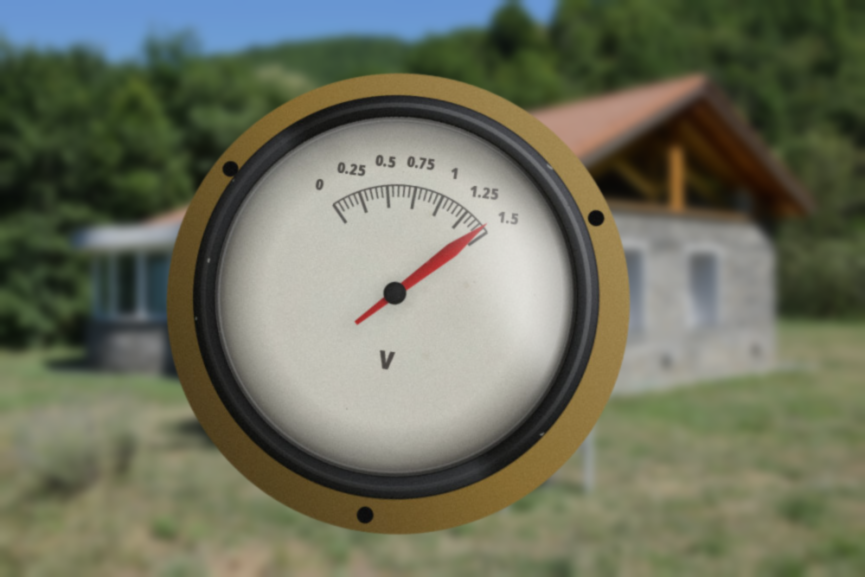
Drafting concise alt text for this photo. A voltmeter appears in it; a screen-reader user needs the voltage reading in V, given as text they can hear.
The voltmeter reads 1.45 V
